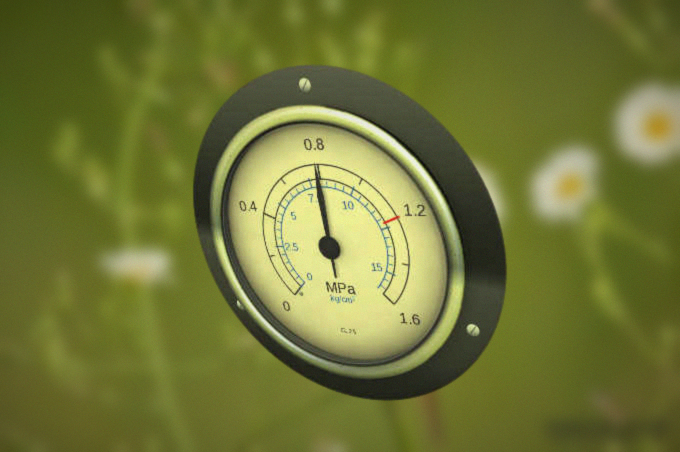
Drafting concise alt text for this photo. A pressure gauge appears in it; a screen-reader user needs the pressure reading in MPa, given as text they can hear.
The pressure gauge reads 0.8 MPa
